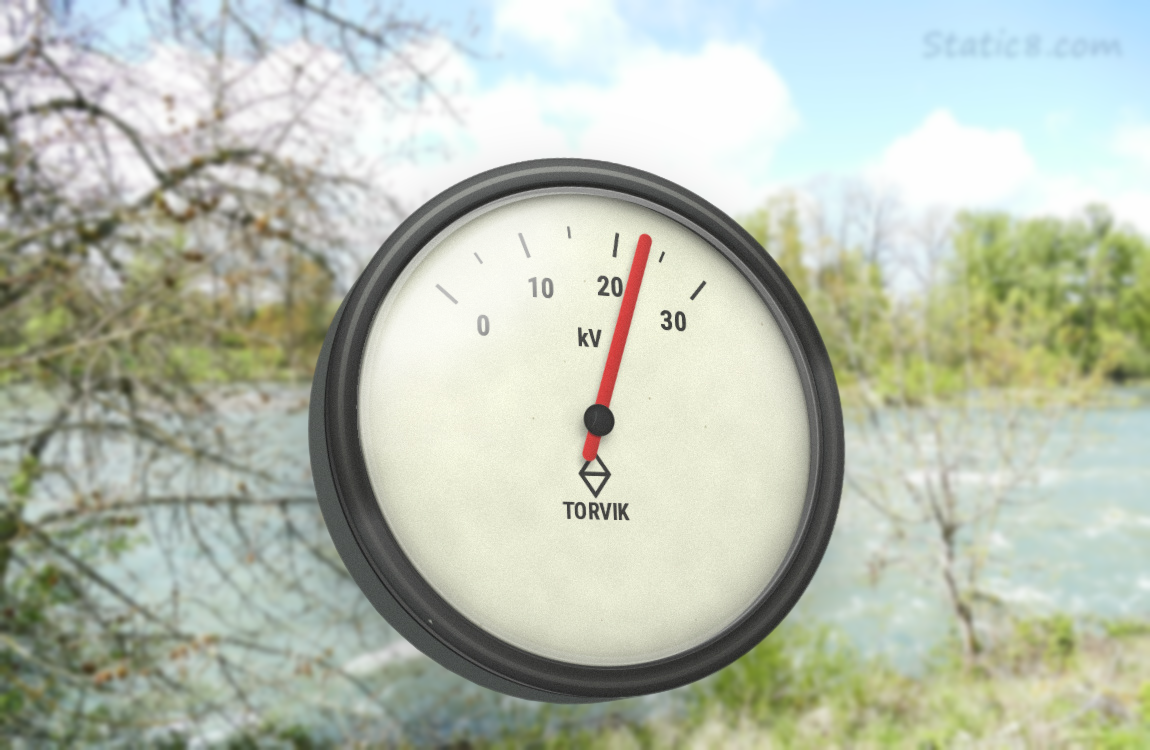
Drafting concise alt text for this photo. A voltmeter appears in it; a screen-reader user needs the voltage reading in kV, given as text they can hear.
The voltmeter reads 22.5 kV
